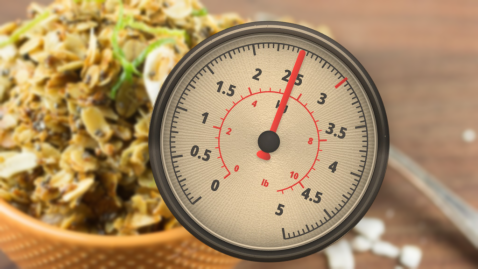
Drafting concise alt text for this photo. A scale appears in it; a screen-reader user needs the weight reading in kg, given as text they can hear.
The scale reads 2.5 kg
